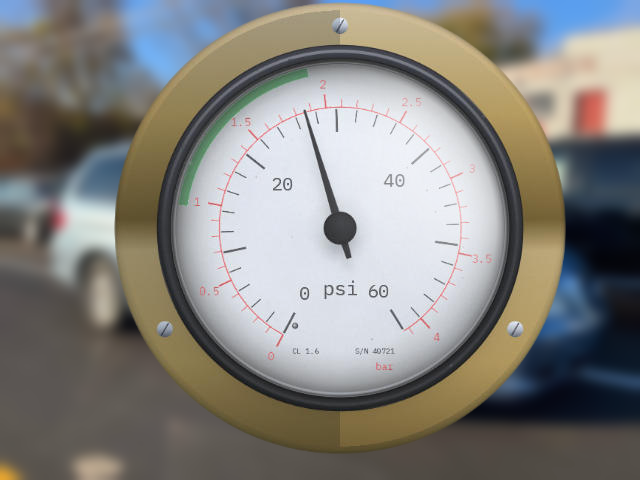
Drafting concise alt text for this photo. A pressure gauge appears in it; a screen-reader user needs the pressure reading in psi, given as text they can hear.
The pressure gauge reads 27 psi
